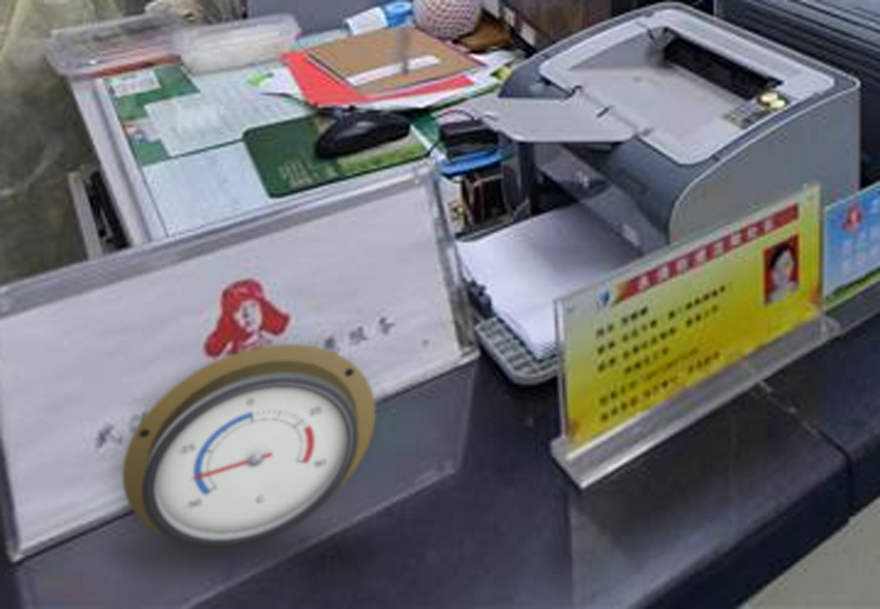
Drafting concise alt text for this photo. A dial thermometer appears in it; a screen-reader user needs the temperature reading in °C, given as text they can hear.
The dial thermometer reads -37.5 °C
